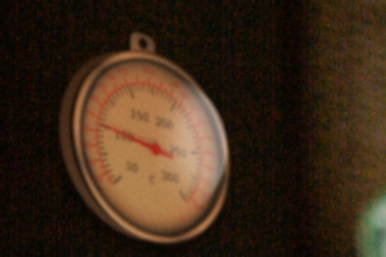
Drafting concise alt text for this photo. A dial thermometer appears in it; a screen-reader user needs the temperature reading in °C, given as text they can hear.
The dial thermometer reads 100 °C
